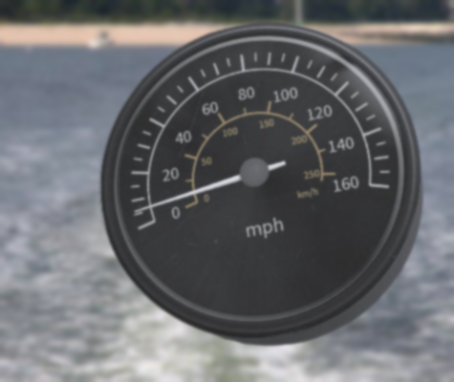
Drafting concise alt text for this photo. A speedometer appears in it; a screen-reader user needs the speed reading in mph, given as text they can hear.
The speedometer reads 5 mph
